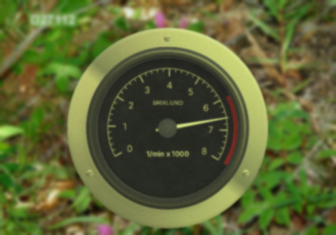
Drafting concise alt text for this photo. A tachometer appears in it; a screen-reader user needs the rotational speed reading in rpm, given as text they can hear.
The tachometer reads 6600 rpm
